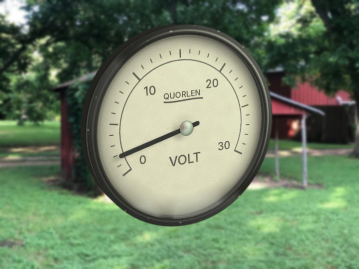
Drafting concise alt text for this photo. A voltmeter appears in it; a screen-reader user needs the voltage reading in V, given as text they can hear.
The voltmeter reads 2 V
